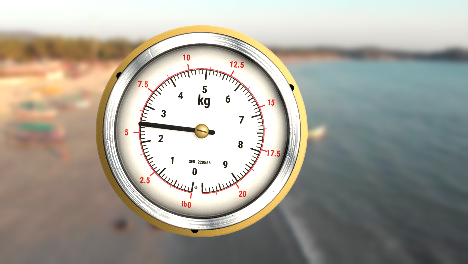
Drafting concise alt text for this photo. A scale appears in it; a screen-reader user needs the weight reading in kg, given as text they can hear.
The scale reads 2.5 kg
